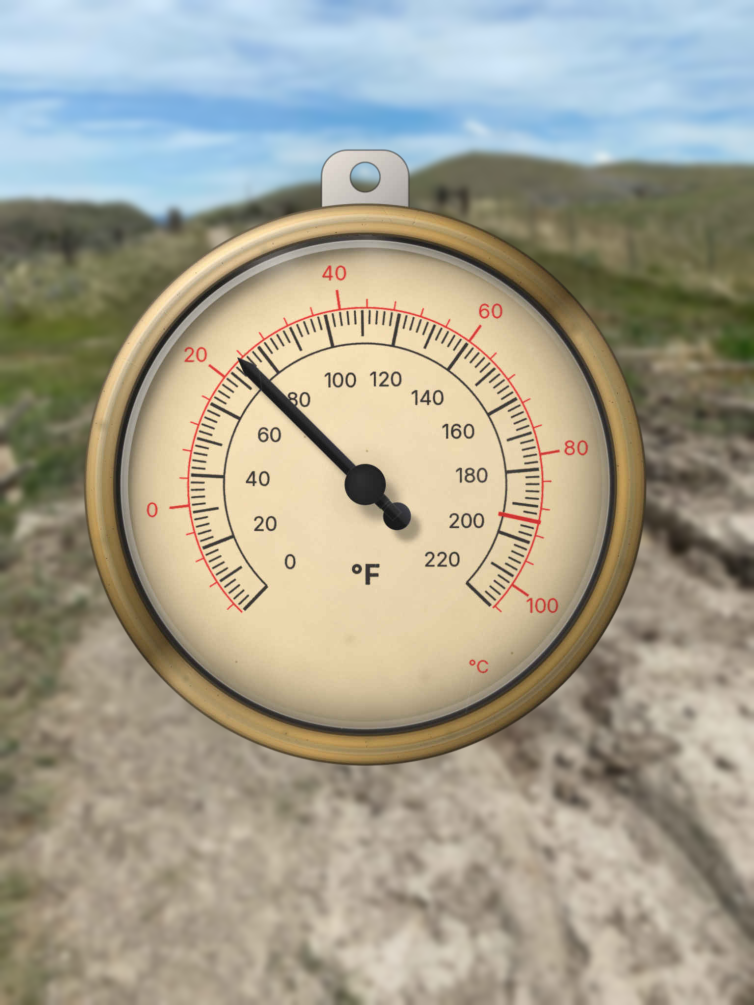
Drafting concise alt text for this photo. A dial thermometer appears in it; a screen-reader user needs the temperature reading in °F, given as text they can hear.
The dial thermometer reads 74 °F
